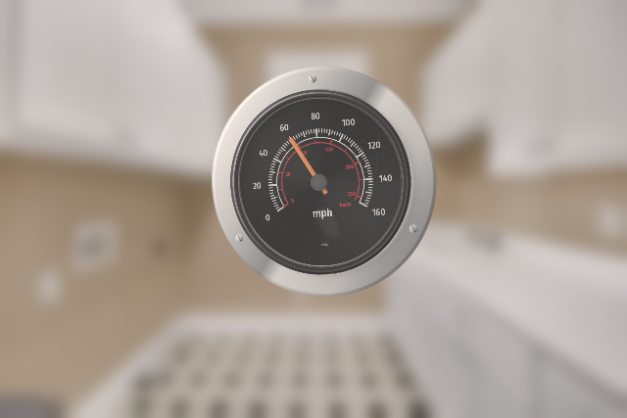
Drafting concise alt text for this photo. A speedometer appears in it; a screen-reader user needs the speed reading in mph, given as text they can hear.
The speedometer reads 60 mph
